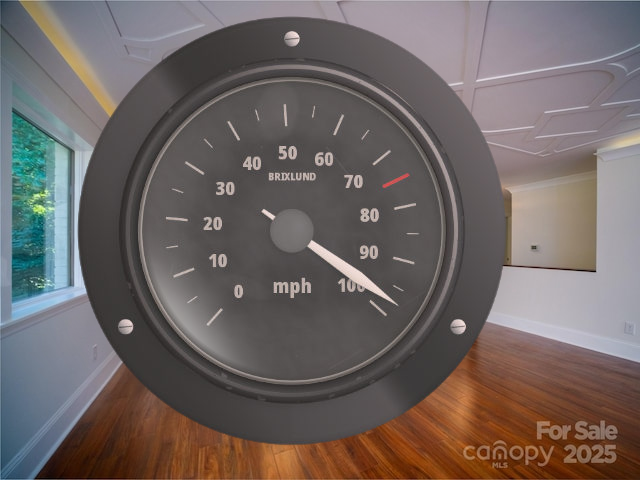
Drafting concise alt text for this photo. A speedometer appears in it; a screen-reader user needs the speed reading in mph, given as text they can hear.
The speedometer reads 97.5 mph
